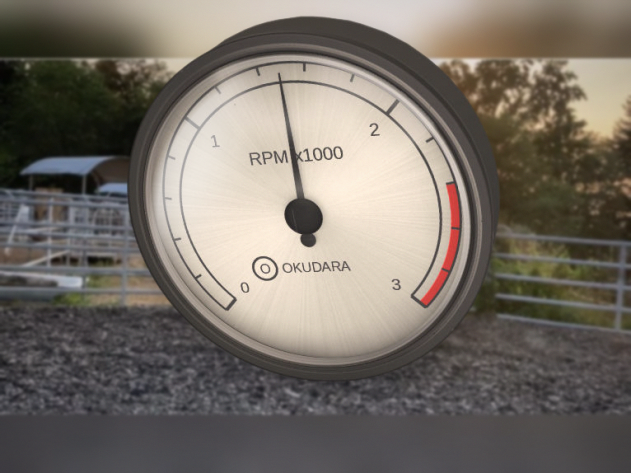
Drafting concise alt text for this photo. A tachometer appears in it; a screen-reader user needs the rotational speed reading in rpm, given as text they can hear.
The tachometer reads 1500 rpm
